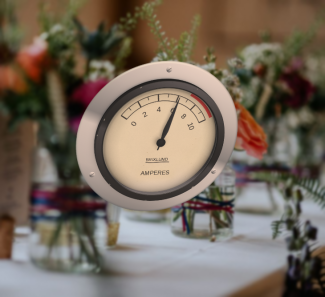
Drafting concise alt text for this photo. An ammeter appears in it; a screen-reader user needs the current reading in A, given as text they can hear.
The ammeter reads 6 A
